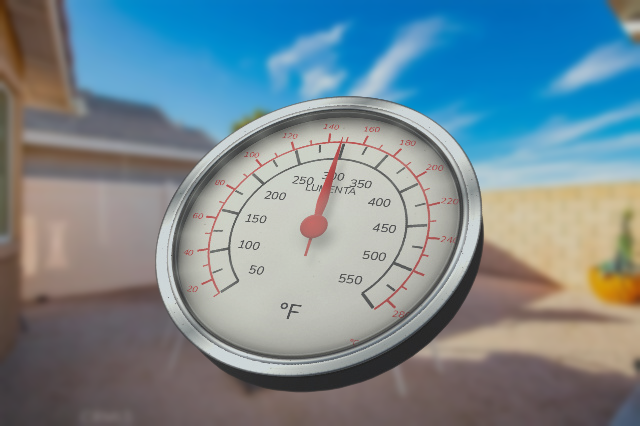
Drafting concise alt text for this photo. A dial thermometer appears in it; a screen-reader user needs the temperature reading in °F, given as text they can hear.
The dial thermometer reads 300 °F
